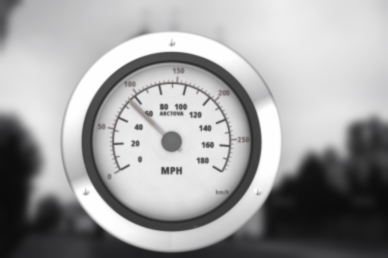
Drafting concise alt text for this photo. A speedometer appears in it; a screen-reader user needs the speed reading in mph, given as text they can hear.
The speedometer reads 55 mph
